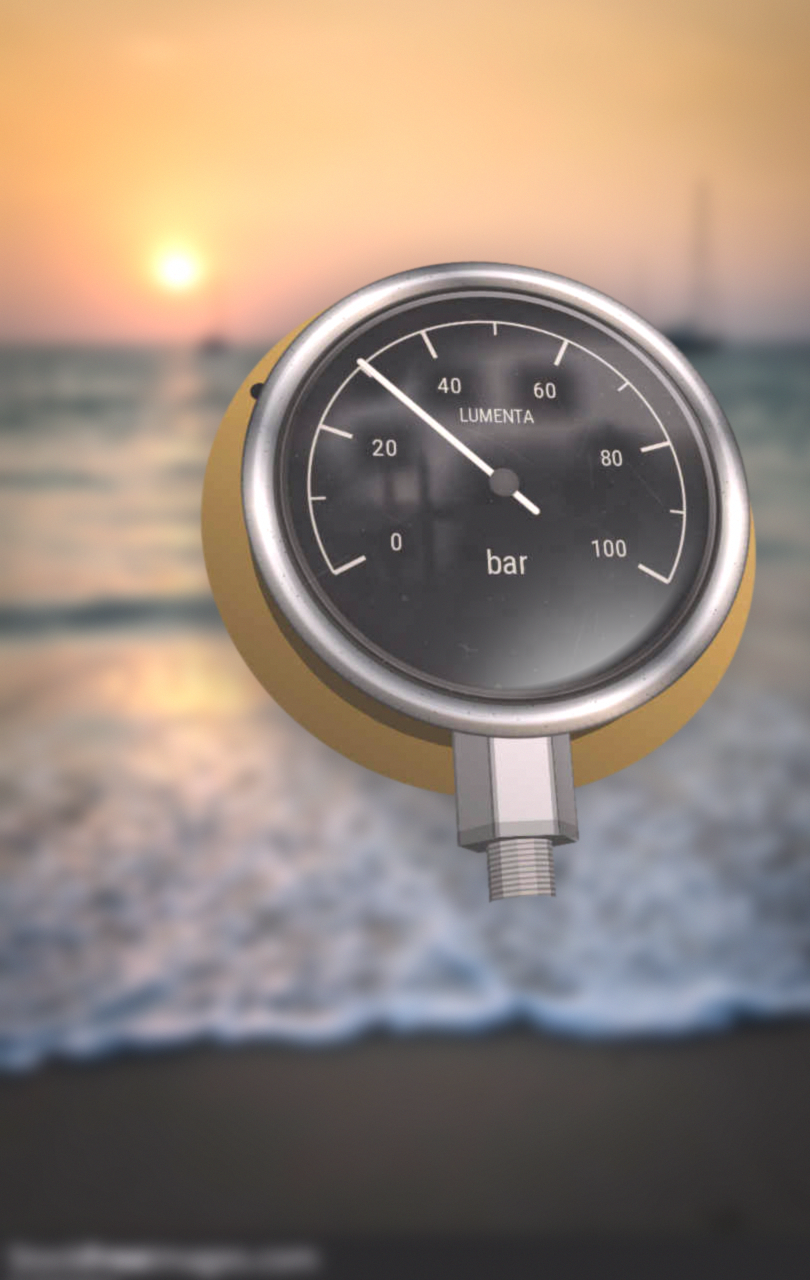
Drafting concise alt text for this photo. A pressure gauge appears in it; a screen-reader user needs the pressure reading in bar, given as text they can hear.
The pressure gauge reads 30 bar
